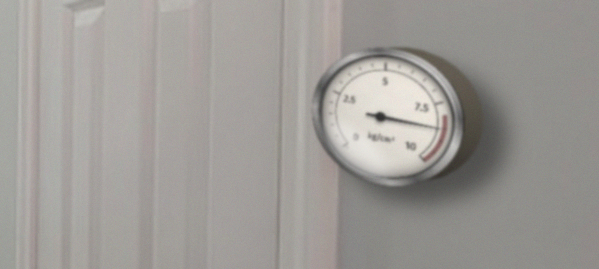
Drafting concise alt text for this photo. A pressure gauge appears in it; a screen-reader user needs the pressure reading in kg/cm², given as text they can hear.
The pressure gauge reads 8.5 kg/cm²
